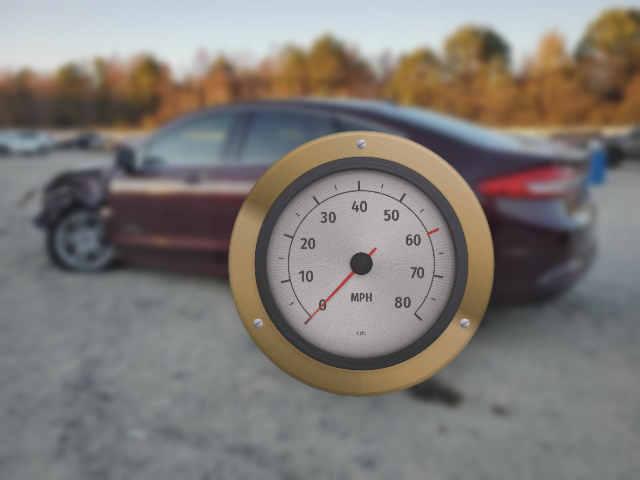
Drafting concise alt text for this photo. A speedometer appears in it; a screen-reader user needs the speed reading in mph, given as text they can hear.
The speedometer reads 0 mph
